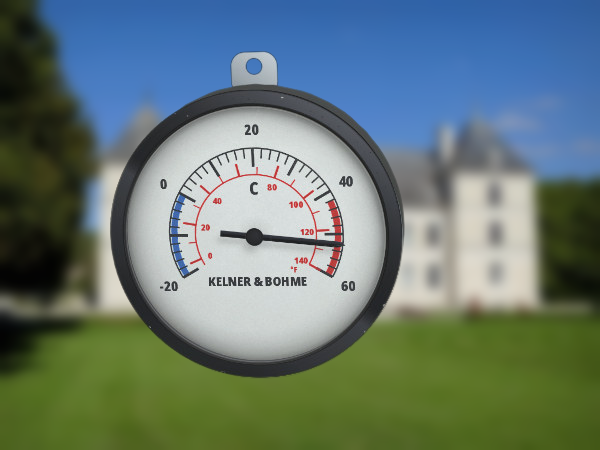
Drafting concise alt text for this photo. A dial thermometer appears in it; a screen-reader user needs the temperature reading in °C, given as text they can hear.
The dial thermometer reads 52 °C
